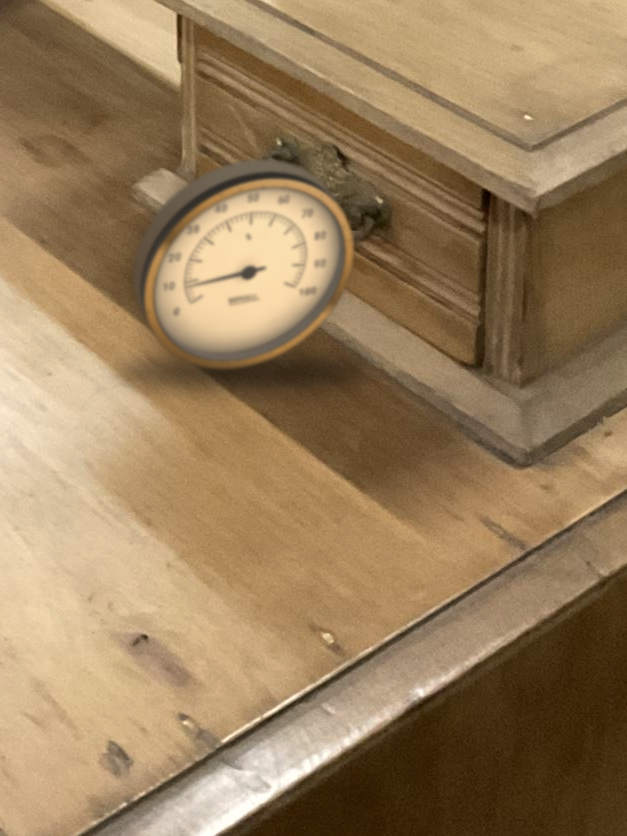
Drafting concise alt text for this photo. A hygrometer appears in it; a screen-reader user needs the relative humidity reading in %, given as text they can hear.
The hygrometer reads 10 %
